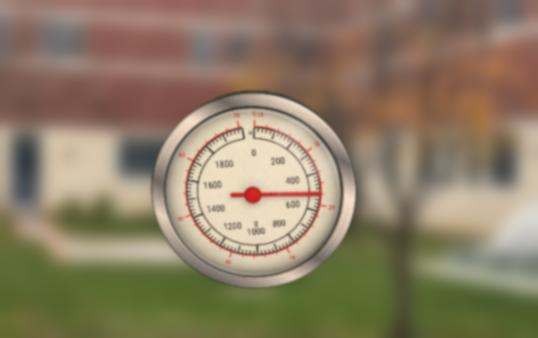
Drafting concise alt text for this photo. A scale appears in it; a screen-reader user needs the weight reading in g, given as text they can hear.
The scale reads 500 g
